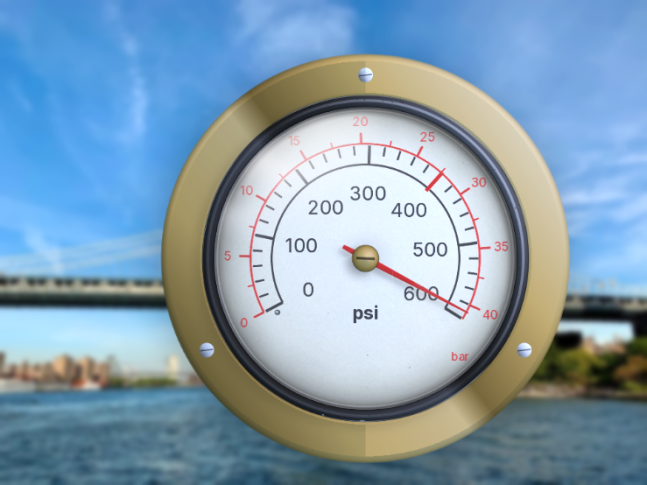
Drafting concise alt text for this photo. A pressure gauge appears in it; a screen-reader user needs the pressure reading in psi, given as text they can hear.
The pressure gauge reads 590 psi
